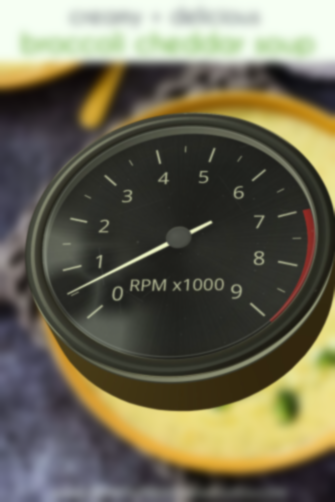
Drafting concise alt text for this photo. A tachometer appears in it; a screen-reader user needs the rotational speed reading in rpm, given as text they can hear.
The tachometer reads 500 rpm
